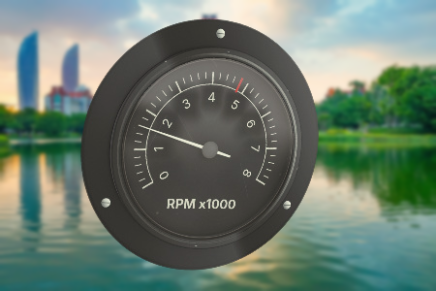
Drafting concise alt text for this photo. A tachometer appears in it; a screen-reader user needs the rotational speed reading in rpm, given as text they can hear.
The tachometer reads 1600 rpm
